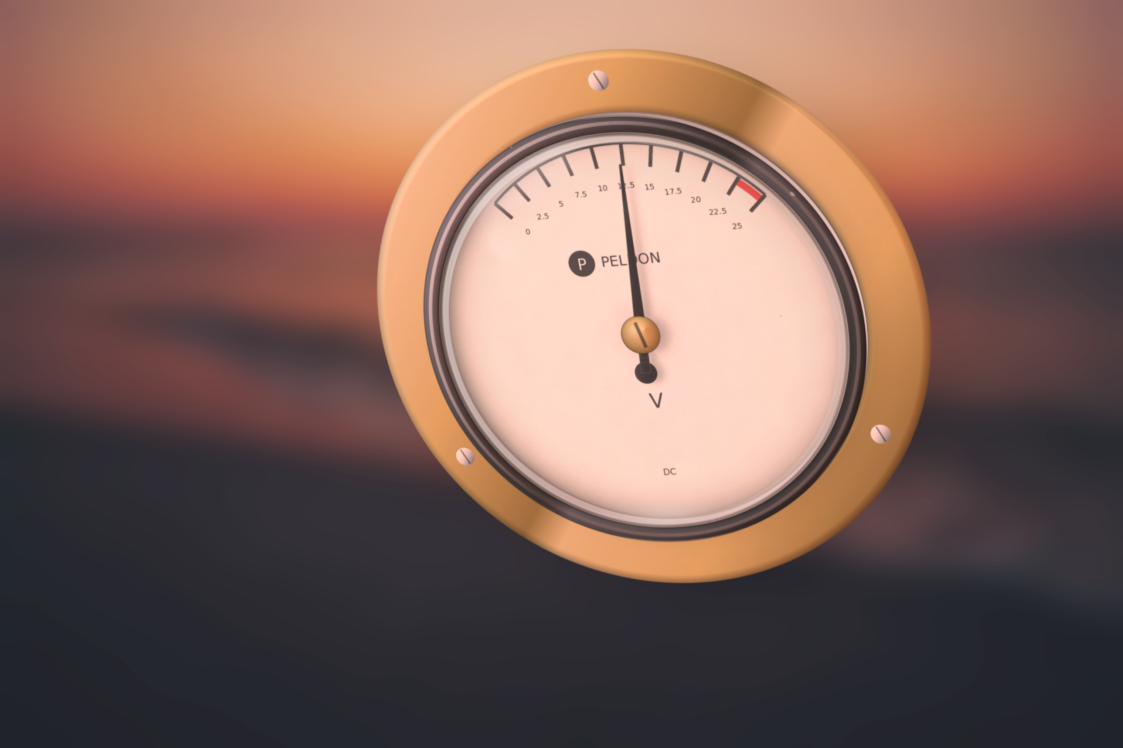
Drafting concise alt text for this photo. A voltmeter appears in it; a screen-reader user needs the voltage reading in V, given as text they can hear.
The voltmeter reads 12.5 V
